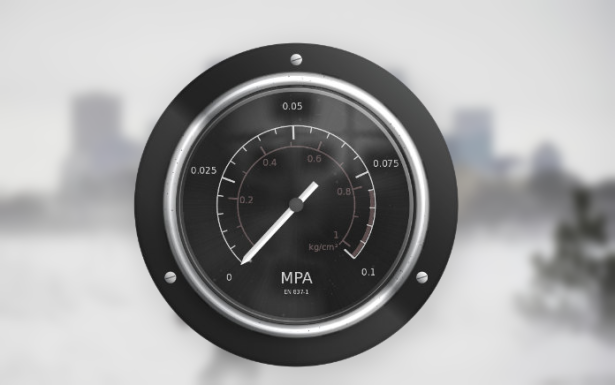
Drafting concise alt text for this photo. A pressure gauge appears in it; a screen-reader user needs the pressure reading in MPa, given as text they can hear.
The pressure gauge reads 0 MPa
